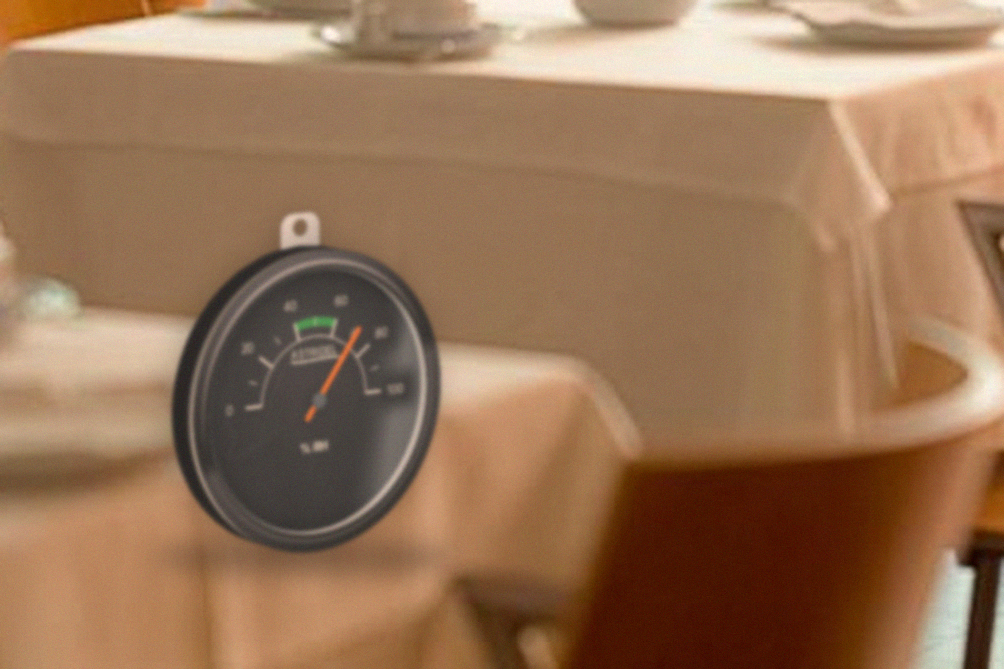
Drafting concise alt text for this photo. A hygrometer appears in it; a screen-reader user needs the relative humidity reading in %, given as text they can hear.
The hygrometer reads 70 %
